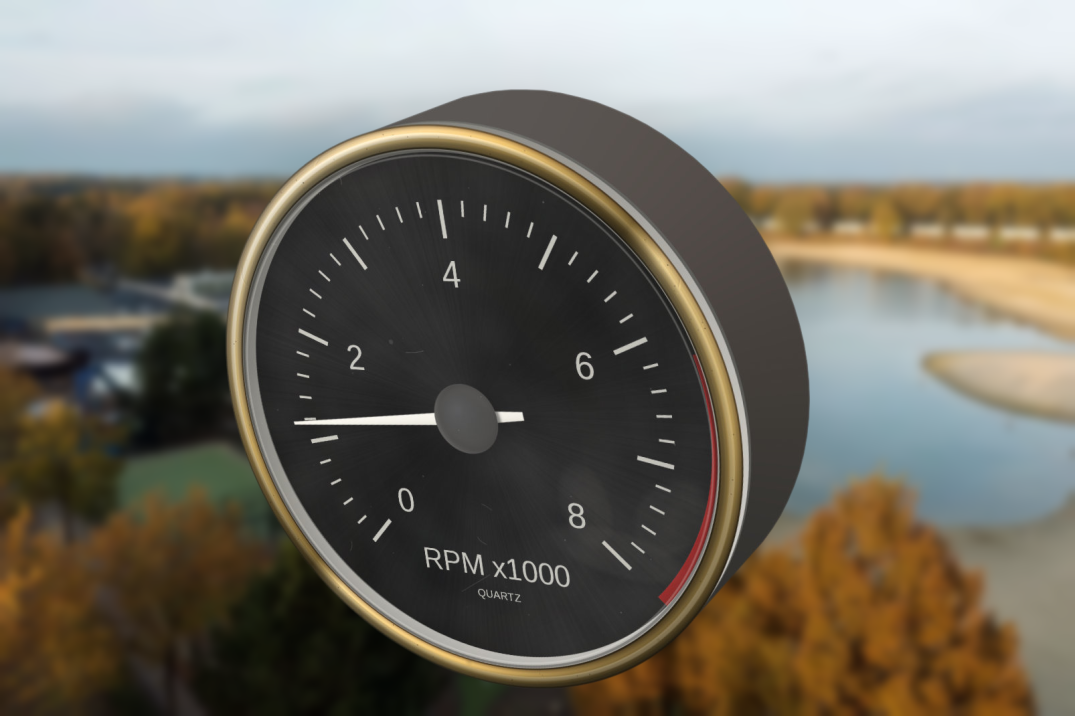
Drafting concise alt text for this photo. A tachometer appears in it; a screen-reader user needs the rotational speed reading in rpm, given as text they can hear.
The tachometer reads 1200 rpm
